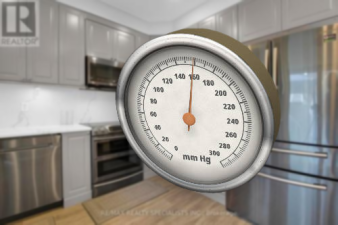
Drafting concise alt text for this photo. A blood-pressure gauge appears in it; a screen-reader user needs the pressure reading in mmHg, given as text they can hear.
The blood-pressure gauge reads 160 mmHg
